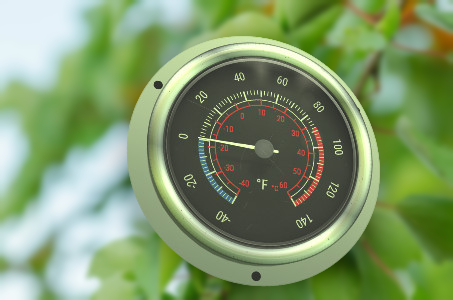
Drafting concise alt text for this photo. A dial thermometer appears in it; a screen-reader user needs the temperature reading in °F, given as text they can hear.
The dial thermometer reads 0 °F
